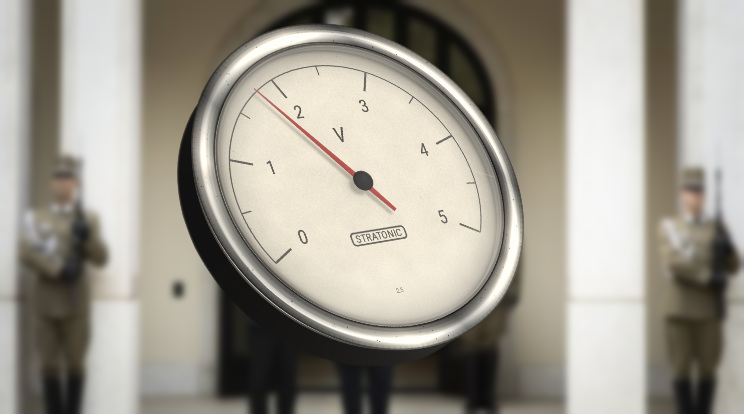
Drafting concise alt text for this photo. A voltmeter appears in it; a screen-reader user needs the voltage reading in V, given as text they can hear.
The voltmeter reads 1.75 V
